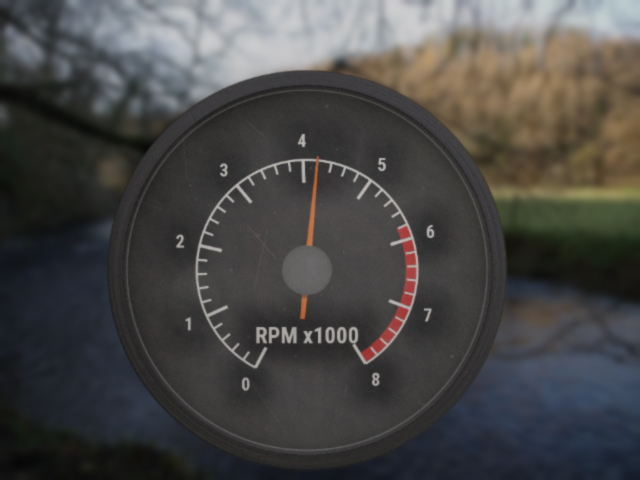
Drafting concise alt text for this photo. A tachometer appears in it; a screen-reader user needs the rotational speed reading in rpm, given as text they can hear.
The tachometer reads 4200 rpm
